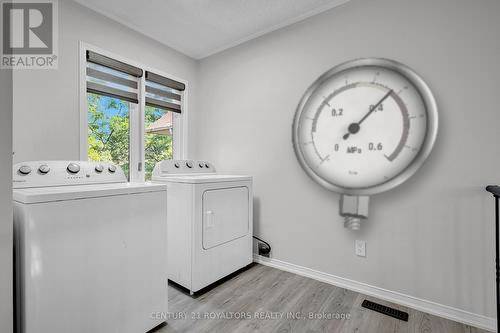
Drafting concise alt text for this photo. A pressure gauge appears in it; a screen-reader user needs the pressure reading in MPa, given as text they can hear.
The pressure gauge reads 0.4 MPa
